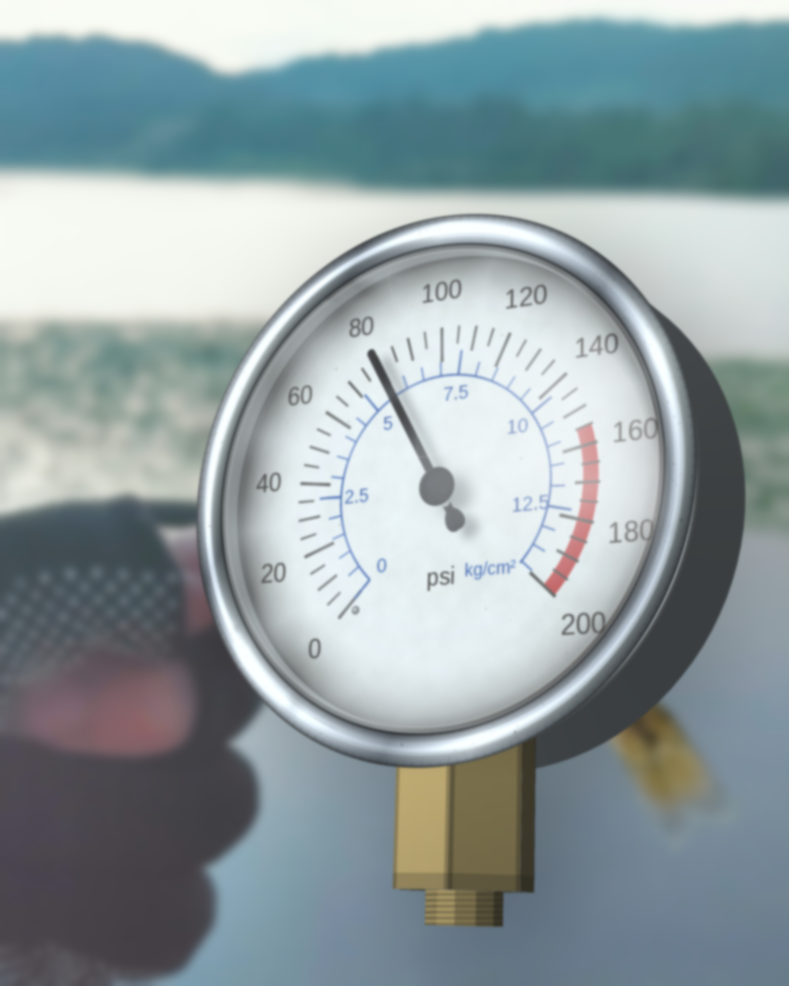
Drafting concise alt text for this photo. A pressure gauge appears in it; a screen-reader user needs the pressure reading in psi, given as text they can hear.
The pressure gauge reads 80 psi
